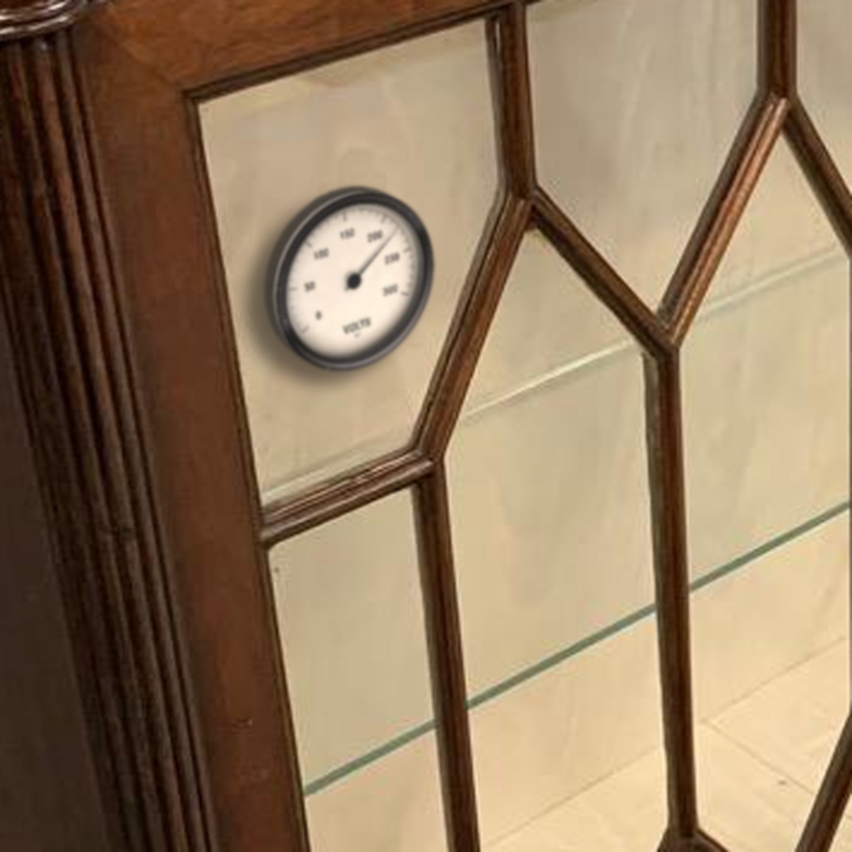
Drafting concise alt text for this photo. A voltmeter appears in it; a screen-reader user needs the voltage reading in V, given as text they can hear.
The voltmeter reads 220 V
